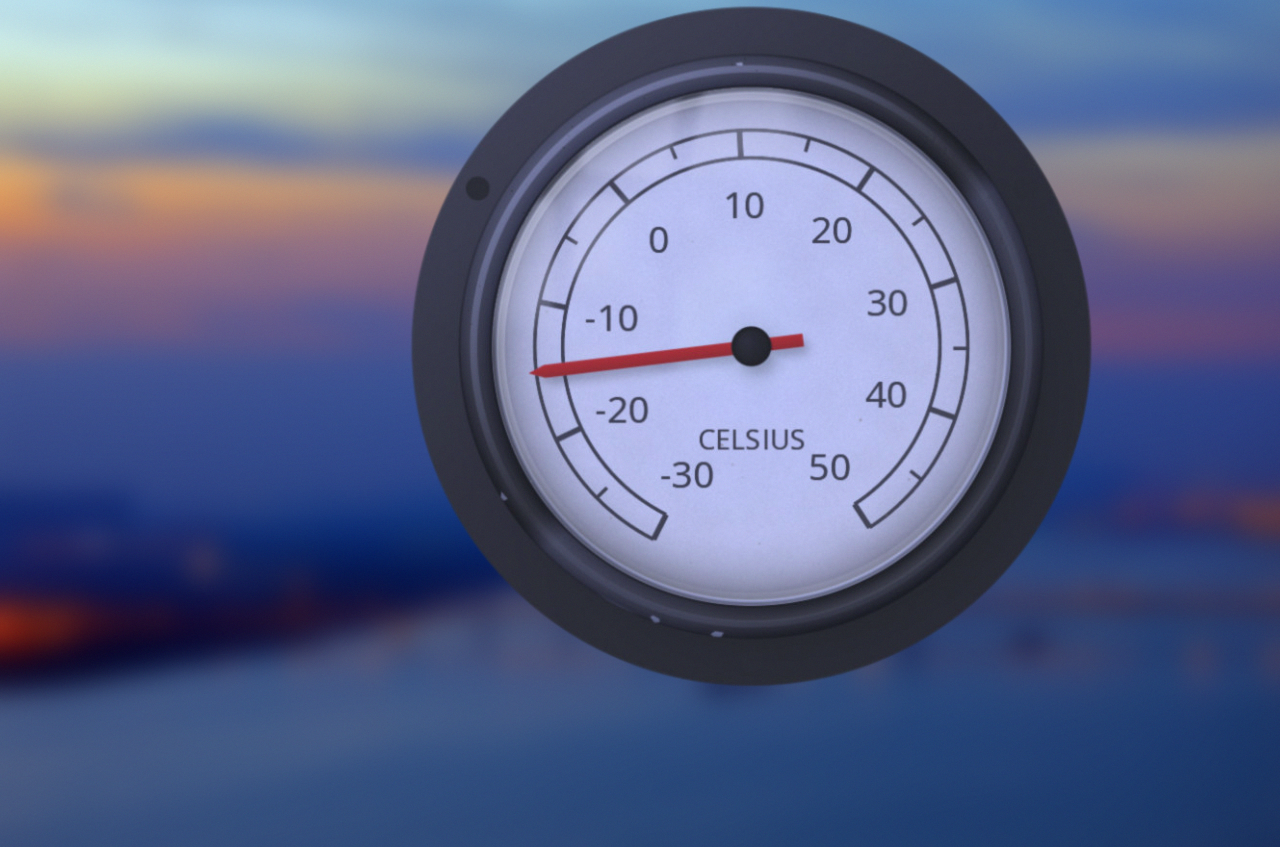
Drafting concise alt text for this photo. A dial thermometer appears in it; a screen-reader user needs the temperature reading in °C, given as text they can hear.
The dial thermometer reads -15 °C
